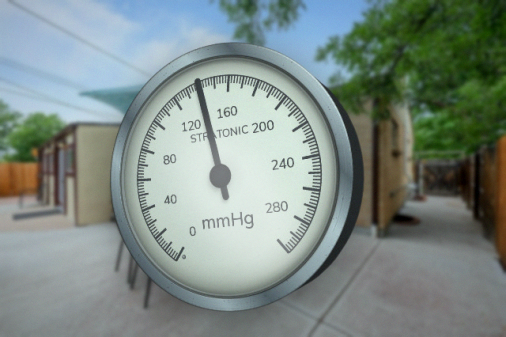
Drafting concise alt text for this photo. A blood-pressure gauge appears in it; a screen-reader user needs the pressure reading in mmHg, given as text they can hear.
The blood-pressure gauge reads 140 mmHg
